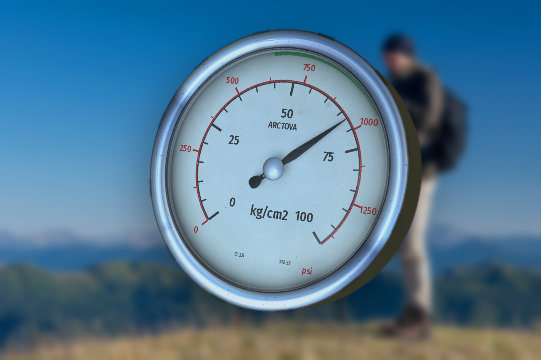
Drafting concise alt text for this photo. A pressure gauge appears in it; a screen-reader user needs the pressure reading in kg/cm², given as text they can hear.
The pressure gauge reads 67.5 kg/cm²
